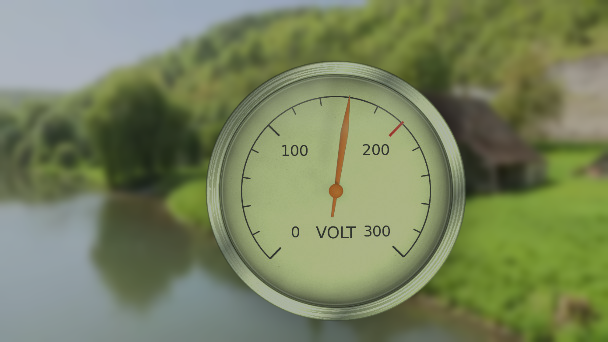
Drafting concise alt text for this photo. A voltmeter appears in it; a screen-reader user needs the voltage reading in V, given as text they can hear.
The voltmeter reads 160 V
